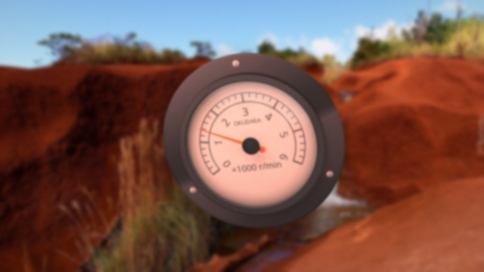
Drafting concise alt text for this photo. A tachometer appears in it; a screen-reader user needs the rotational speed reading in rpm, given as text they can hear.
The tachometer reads 1400 rpm
